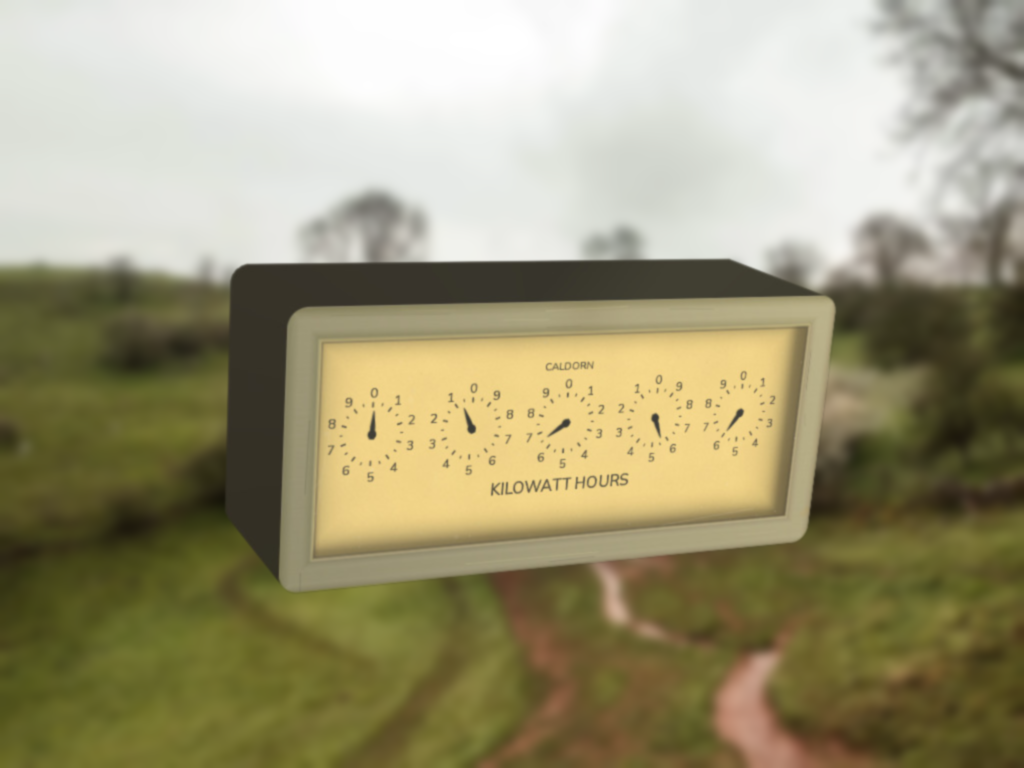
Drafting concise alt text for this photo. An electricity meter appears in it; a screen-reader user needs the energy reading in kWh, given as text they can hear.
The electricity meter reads 656 kWh
